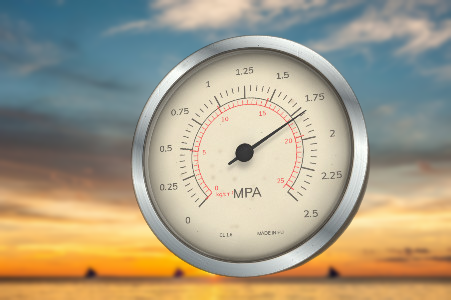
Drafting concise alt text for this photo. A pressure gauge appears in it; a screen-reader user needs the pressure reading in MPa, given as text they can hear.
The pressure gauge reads 1.8 MPa
